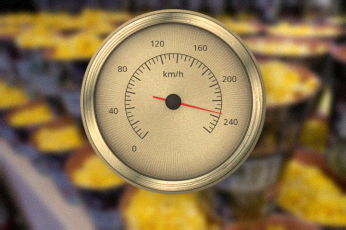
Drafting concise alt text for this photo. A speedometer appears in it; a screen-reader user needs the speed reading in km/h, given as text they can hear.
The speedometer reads 235 km/h
